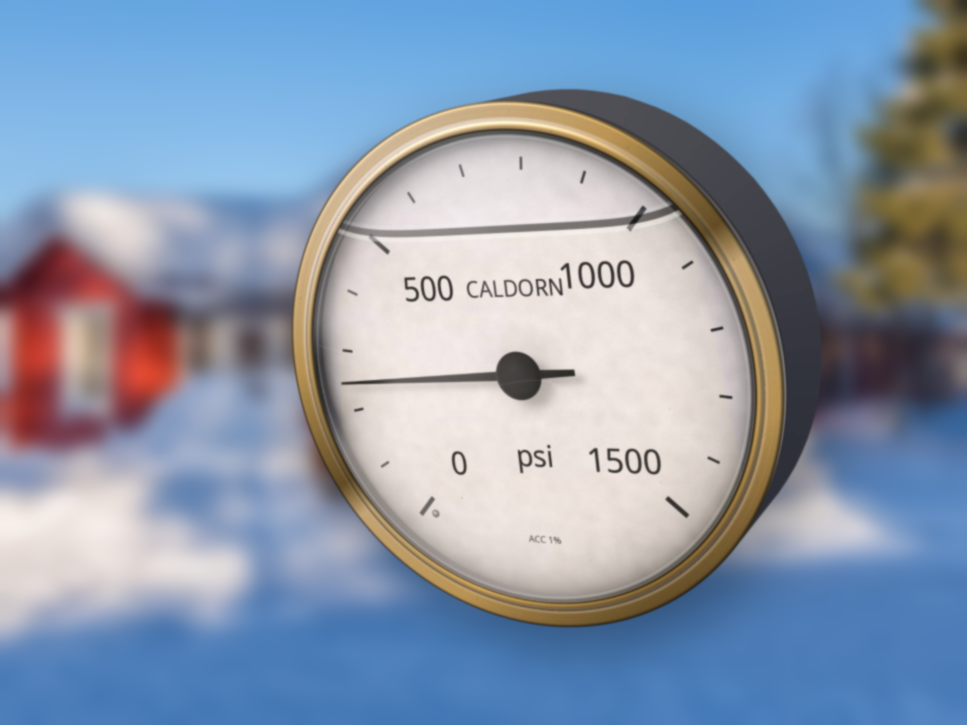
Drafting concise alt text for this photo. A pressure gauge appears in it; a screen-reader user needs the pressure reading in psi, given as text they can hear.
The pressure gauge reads 250 psi
